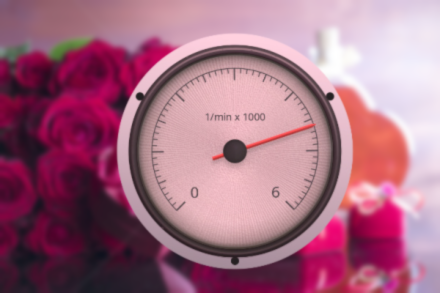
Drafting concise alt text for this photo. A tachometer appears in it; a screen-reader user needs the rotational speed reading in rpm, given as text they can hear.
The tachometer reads 4600 rpm
